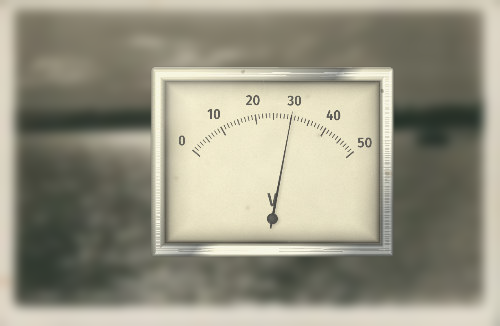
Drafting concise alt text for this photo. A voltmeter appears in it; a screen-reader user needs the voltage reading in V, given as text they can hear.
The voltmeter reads 30 V
